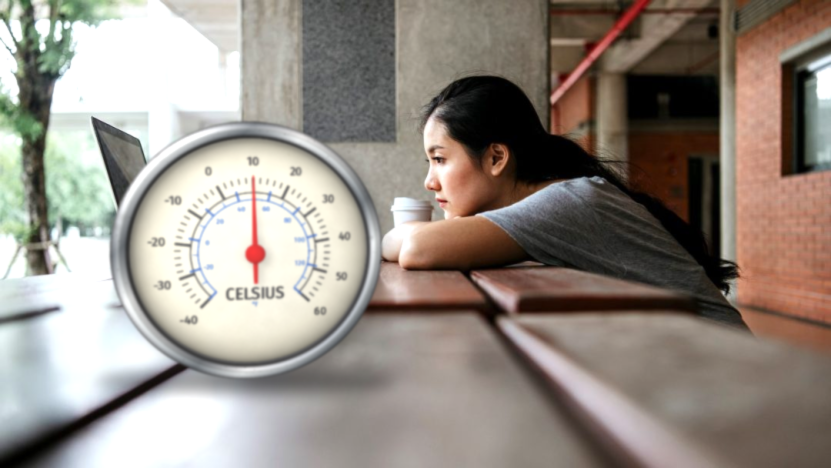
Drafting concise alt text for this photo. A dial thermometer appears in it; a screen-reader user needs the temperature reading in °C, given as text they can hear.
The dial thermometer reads 10 °C
